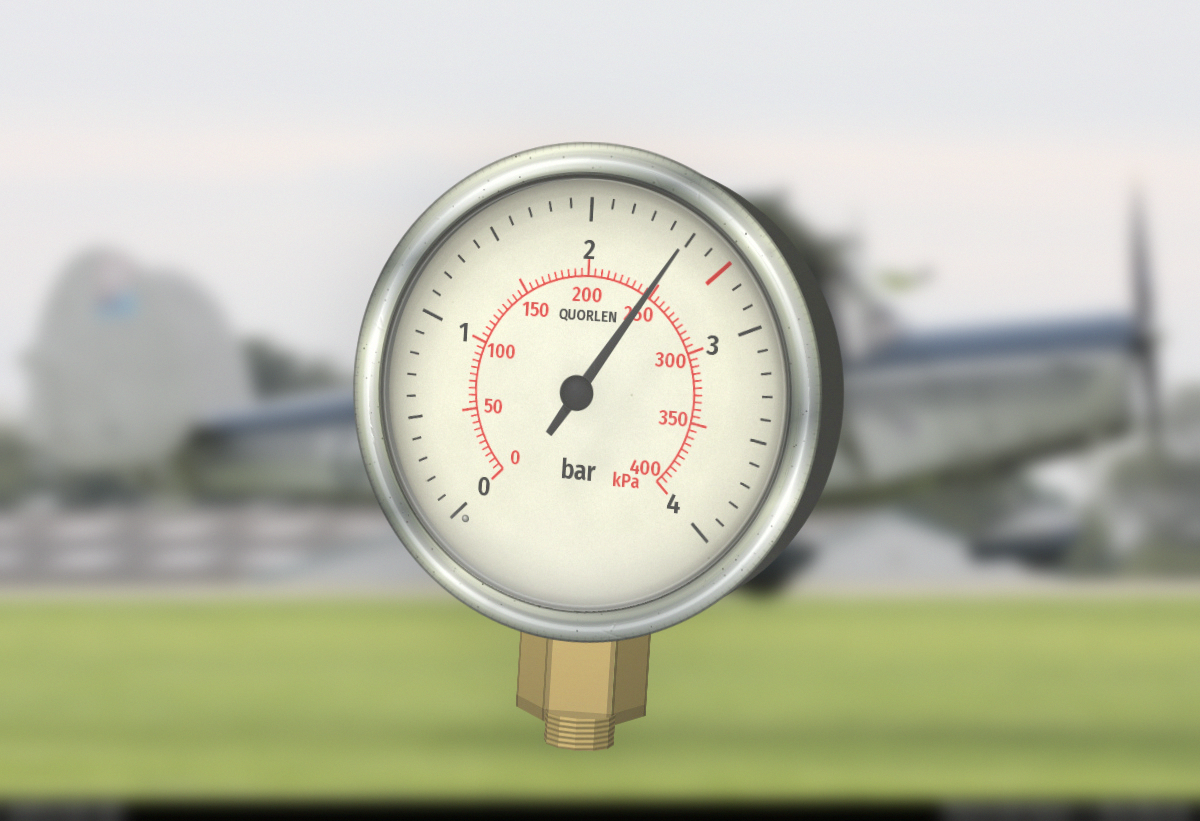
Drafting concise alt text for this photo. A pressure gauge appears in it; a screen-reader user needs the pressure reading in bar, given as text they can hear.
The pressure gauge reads 2.5 bar
